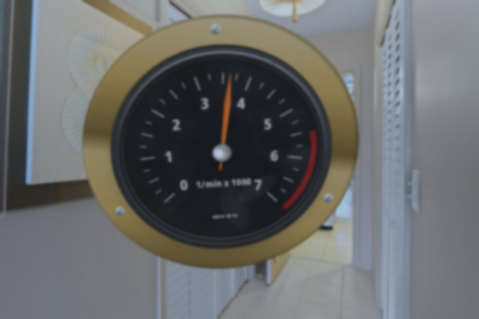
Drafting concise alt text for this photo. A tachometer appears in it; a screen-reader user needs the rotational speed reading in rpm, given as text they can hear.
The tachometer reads 3625 rpm
